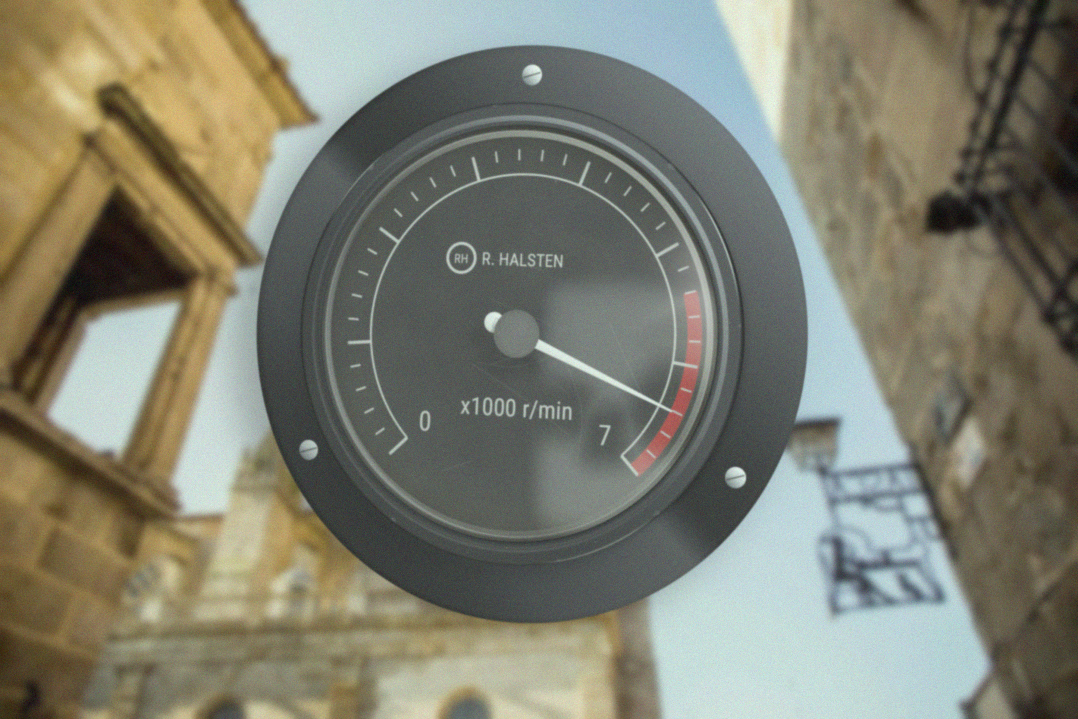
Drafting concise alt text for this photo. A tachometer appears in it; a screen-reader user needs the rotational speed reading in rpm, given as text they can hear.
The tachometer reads 6400 rpm
